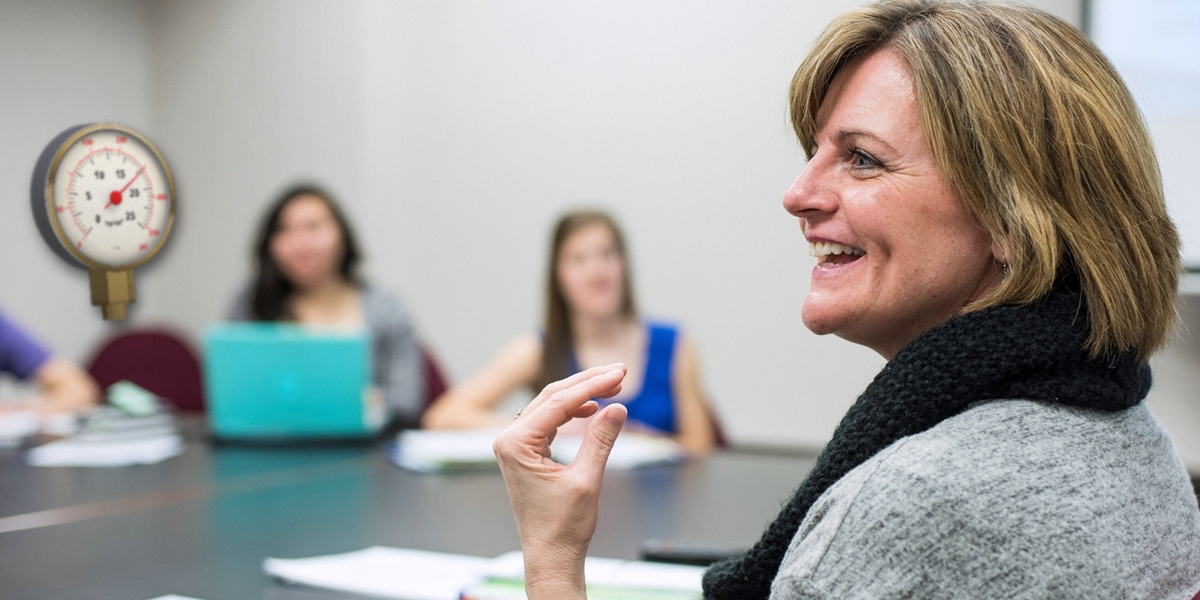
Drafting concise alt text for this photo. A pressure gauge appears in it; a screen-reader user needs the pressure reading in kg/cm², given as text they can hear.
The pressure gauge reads 17.5 kg/cm²
